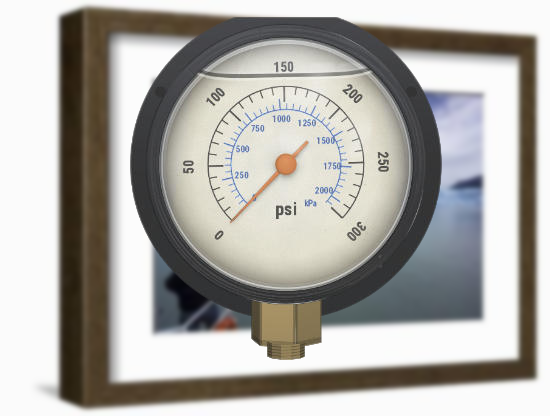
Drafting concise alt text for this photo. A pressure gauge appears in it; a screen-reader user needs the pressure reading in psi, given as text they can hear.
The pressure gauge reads 0 psi
